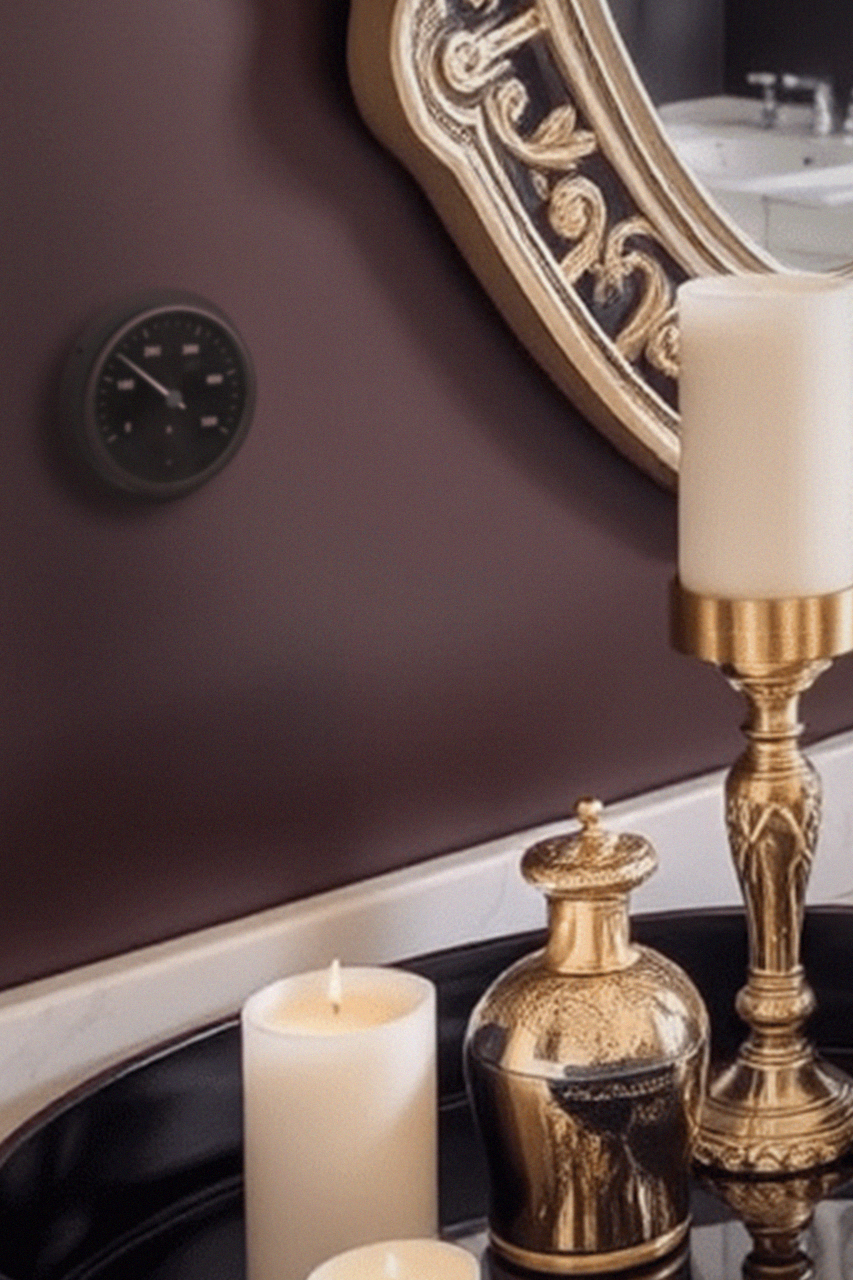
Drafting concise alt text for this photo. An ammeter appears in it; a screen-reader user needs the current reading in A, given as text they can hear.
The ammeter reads 140 A
